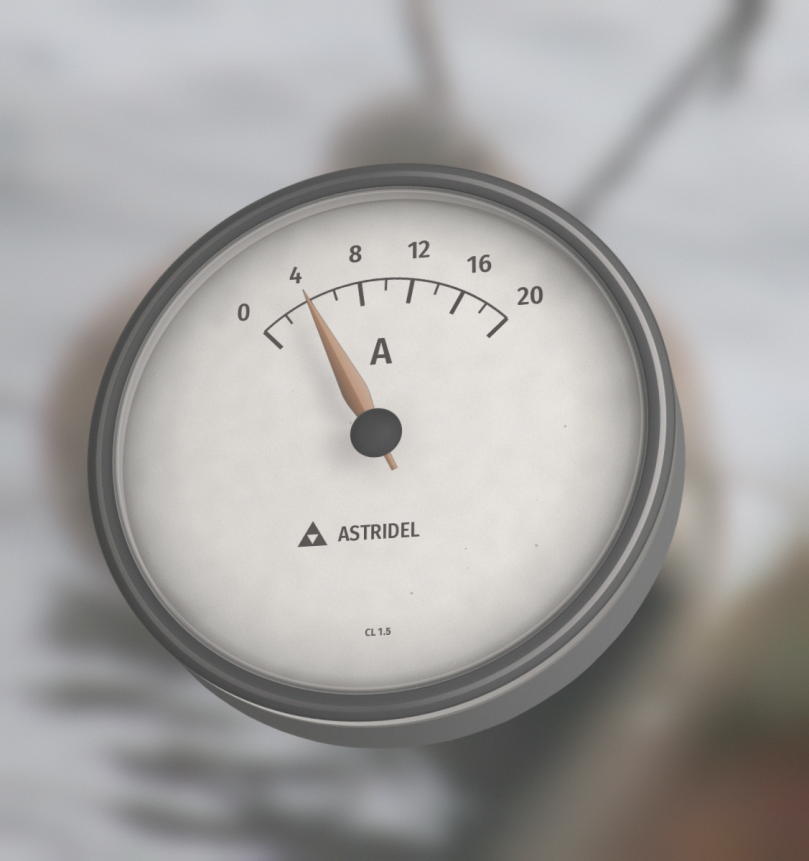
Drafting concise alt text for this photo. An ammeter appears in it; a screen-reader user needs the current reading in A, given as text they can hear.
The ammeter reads 4 A
